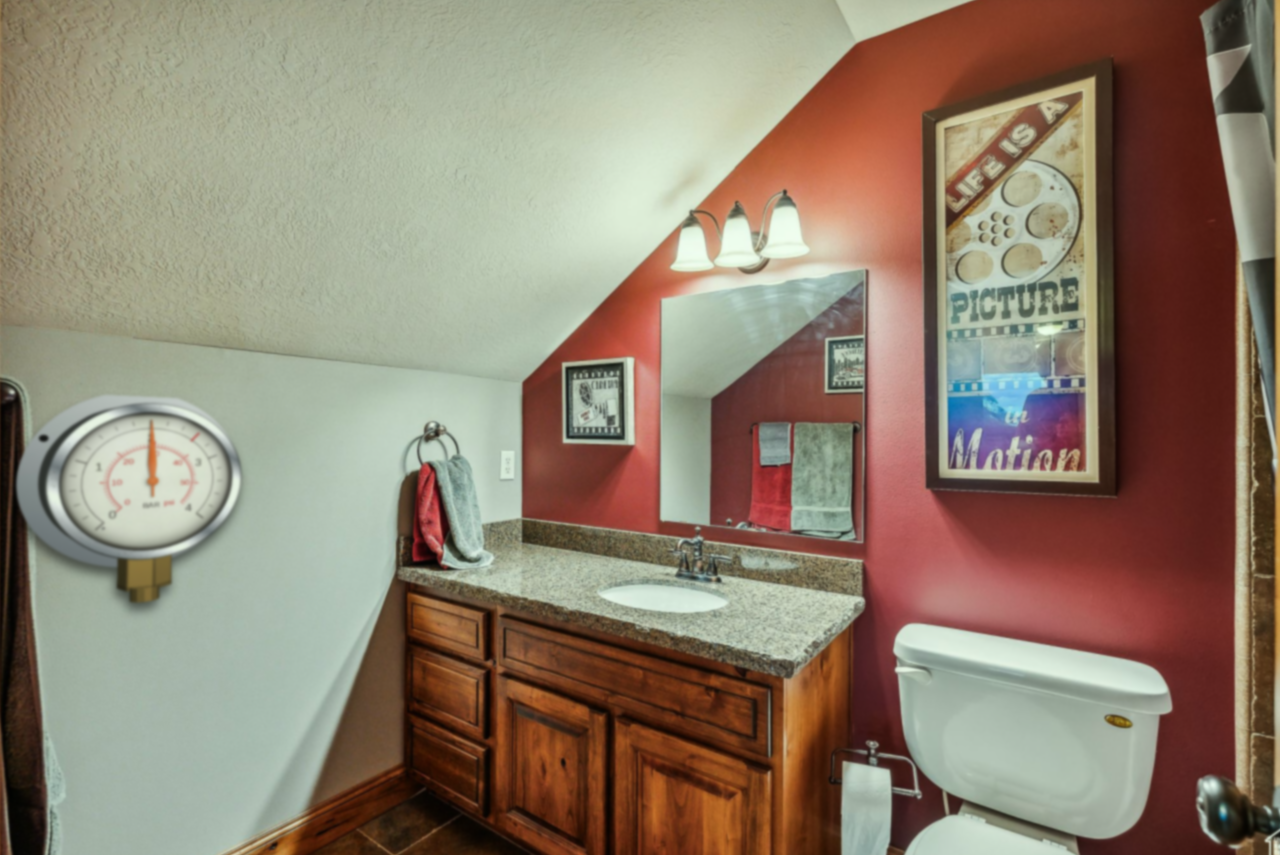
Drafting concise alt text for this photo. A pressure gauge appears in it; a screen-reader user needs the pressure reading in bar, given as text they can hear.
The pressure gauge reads 2 bar
